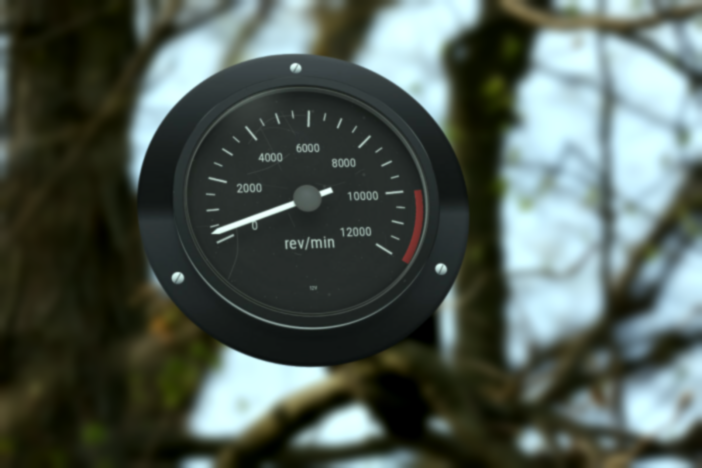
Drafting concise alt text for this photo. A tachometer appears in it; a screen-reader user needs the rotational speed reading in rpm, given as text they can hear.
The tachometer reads 250 rpm
